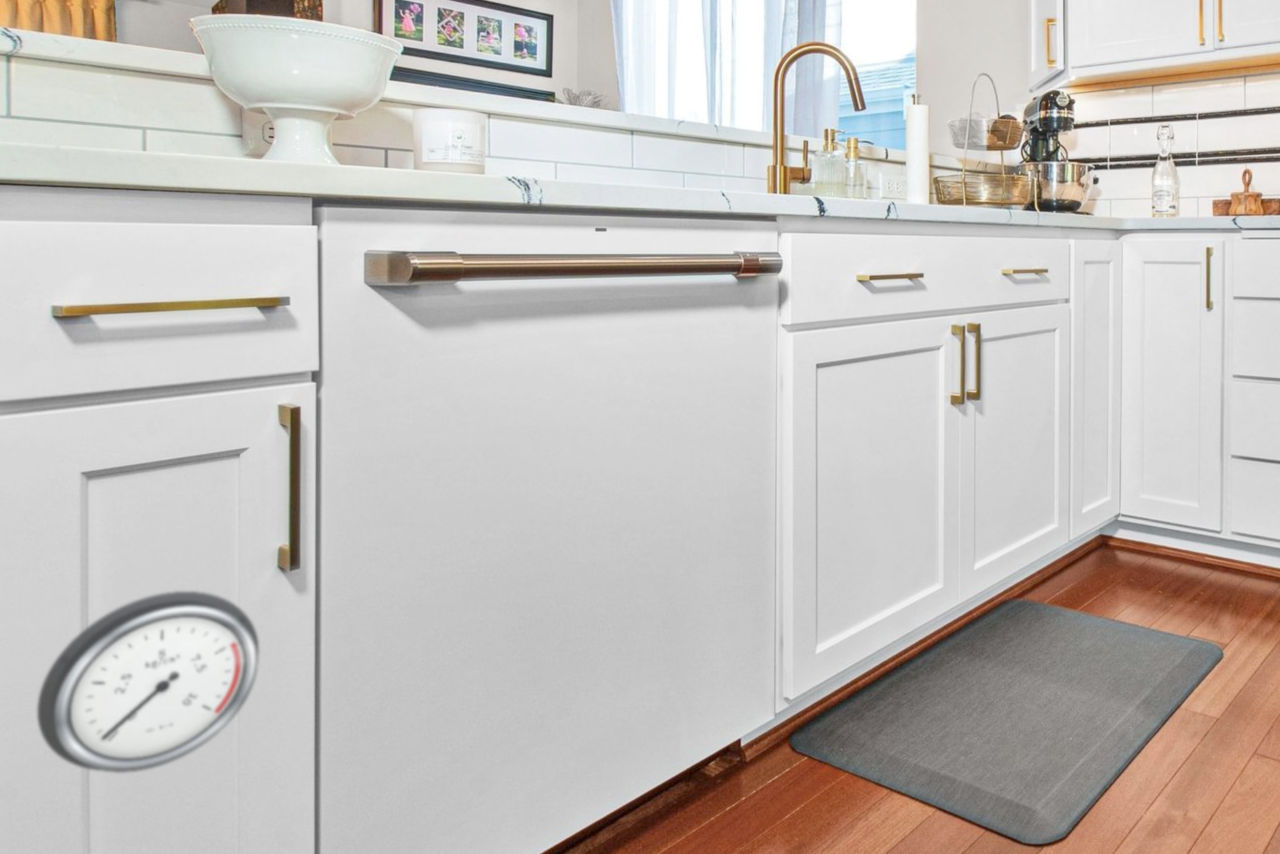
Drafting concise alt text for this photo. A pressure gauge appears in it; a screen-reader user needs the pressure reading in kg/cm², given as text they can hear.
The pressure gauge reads 0.25 kg/cm²
